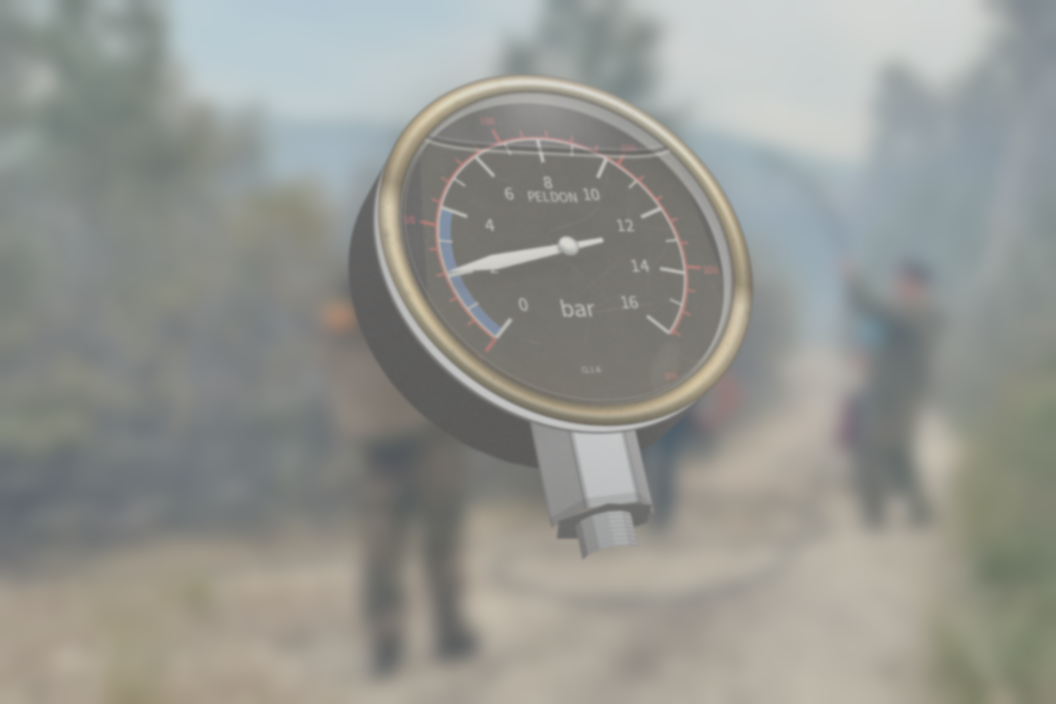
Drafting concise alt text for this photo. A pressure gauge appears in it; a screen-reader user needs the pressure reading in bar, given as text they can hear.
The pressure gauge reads 2 bar
